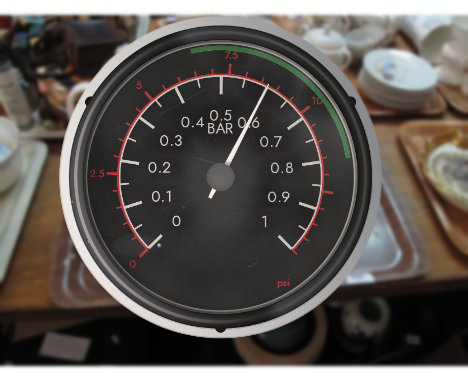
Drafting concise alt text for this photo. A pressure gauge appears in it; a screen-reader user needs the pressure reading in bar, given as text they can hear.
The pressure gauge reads 0.6 bar
